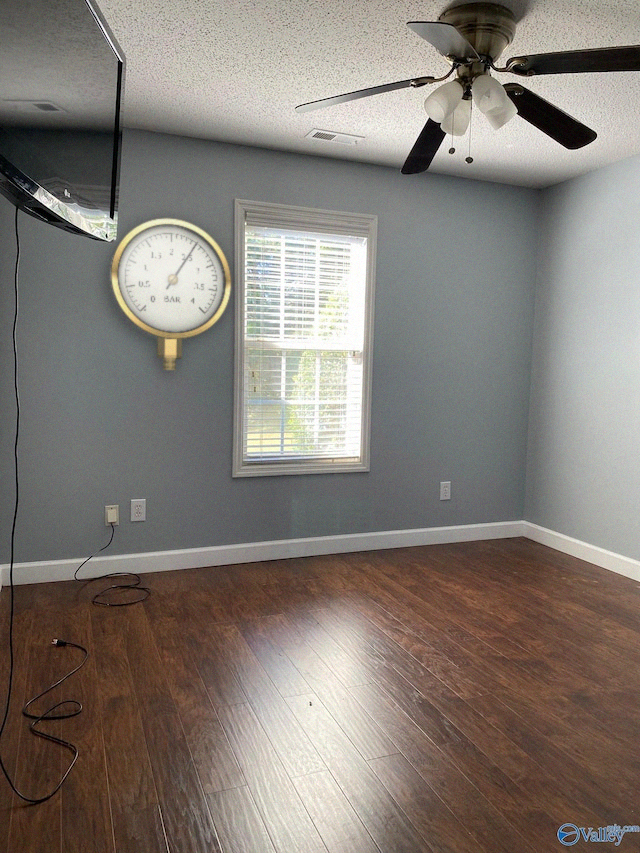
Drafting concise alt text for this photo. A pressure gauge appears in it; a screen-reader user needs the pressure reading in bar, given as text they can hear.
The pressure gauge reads 2.5 bar
